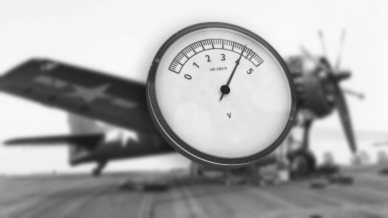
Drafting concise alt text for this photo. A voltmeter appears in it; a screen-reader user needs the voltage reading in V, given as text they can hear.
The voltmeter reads 4 V
